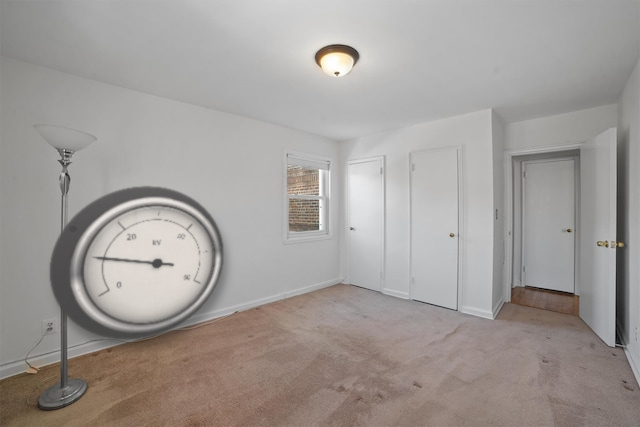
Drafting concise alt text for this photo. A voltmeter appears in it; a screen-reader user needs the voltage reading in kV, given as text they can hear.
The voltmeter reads 10 kV
